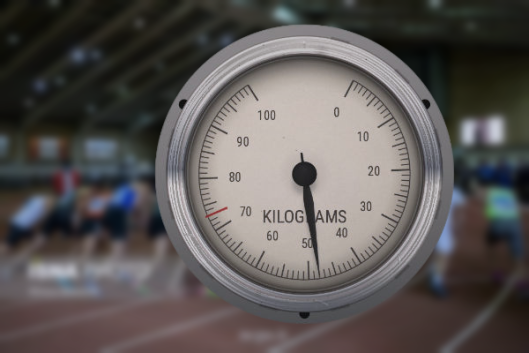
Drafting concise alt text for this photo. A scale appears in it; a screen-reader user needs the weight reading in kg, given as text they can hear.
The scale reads 48 kg
